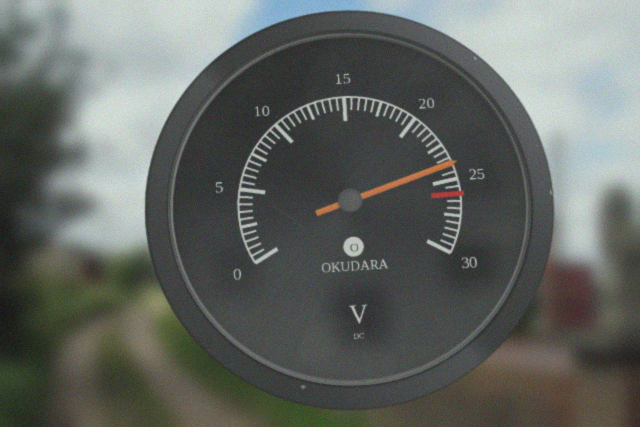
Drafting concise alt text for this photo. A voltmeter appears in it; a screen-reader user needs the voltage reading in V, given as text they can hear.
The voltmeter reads 24 V
